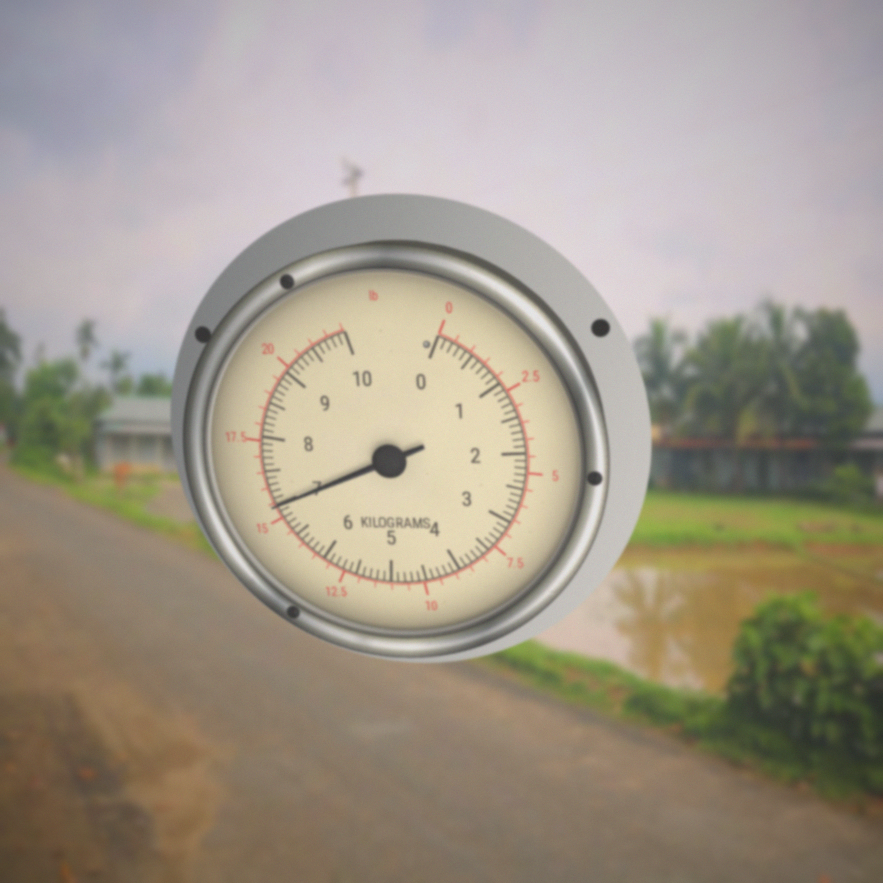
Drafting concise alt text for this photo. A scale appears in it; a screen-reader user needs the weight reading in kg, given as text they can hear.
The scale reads 7 kg
